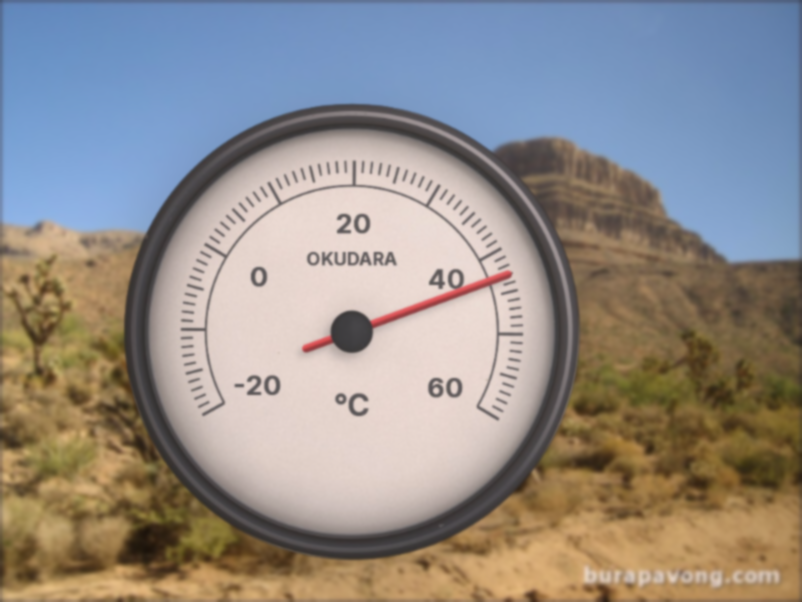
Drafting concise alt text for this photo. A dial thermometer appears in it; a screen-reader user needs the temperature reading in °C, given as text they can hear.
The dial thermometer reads 43 °C
